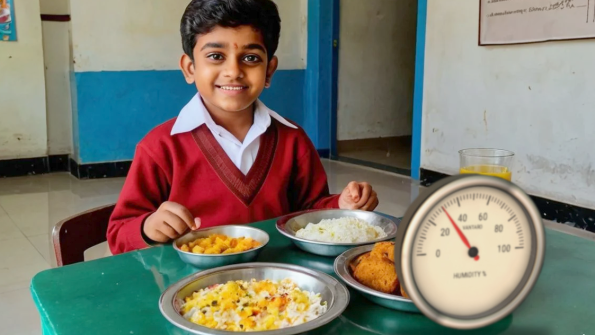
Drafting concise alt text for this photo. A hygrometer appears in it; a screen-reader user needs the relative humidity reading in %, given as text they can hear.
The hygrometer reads 30 %
